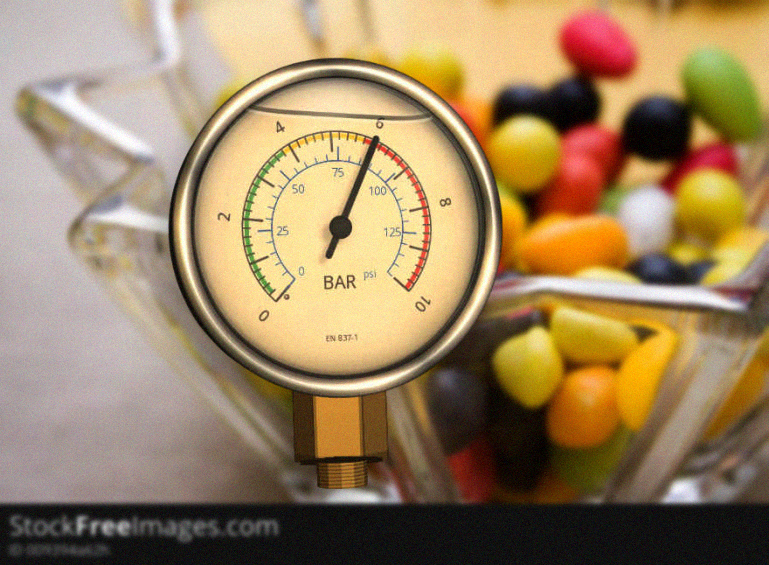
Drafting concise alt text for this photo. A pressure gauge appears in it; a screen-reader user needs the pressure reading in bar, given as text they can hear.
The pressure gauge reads 6 bar
